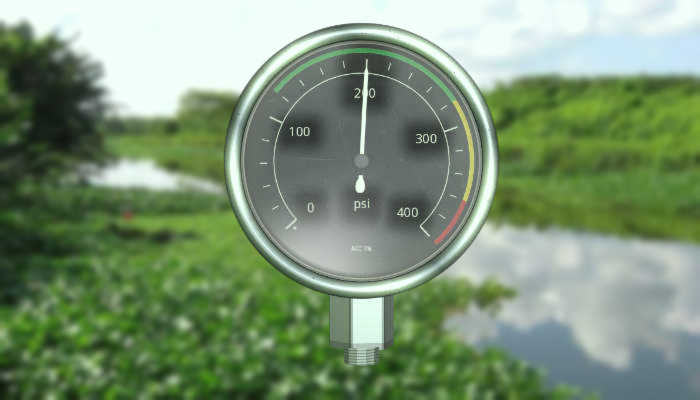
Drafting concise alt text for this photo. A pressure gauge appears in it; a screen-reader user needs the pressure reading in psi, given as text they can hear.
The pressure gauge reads 200 psi
